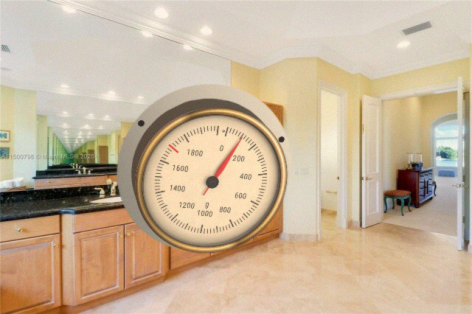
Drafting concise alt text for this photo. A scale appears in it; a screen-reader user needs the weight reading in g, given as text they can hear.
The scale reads 100 g
